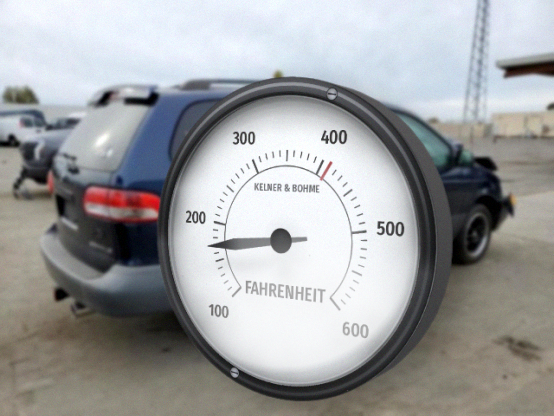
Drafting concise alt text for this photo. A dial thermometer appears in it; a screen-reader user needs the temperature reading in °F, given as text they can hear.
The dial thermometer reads 170 °F
